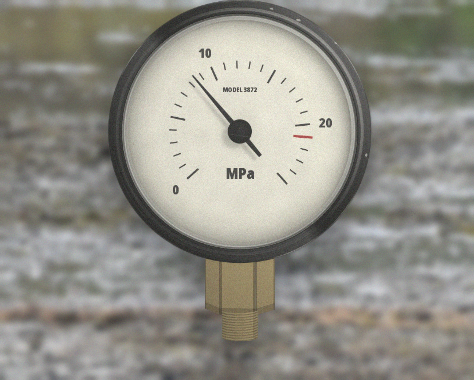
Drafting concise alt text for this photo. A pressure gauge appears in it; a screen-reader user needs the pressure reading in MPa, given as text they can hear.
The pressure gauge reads 8.5 MPa
